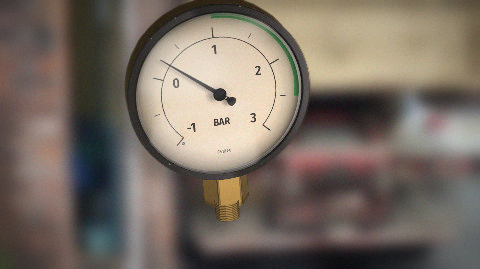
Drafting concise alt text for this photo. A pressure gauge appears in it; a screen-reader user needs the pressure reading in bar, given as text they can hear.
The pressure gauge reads 0.25 bar
